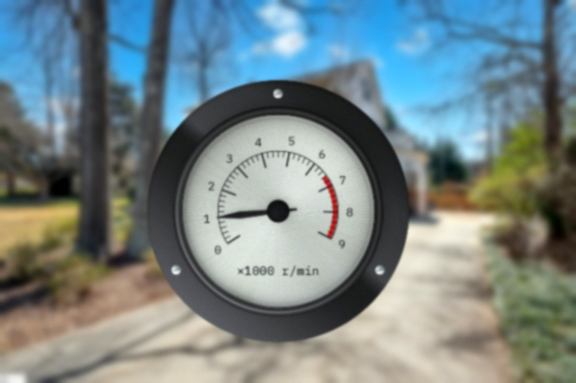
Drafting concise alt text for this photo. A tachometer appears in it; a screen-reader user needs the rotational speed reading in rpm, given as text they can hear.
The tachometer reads 1000 rpm
